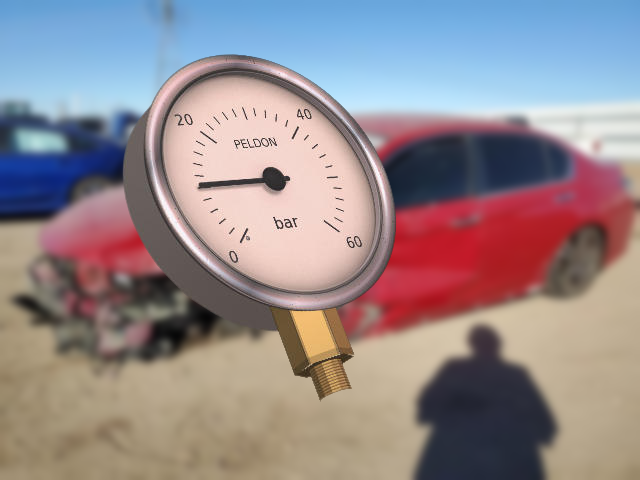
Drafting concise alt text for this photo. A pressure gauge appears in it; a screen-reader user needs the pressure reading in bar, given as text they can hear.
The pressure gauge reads 10 bar
